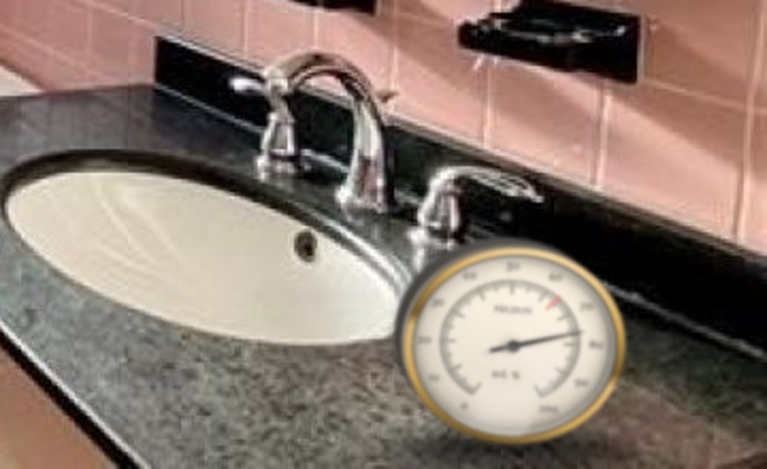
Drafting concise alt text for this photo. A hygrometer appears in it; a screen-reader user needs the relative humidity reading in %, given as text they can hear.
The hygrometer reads 75 %
